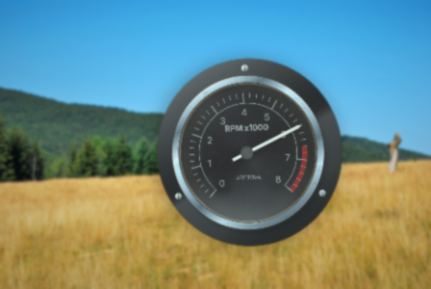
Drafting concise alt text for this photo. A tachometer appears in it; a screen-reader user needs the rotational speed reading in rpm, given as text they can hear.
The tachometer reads 6000 rpm
